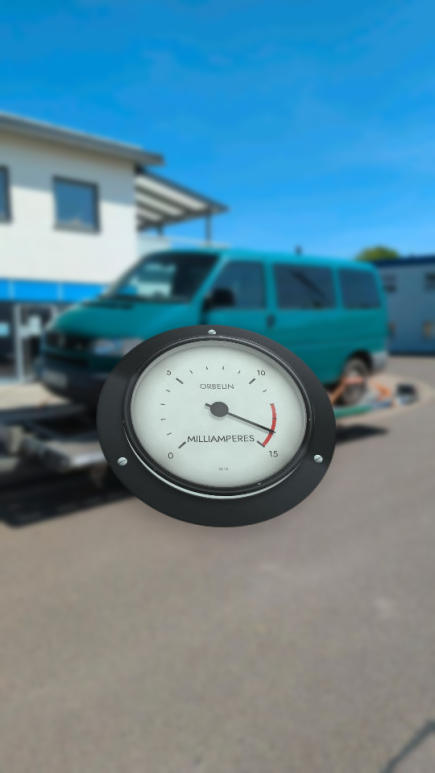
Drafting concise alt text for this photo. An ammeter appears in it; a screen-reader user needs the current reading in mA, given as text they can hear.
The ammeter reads 14 mA
